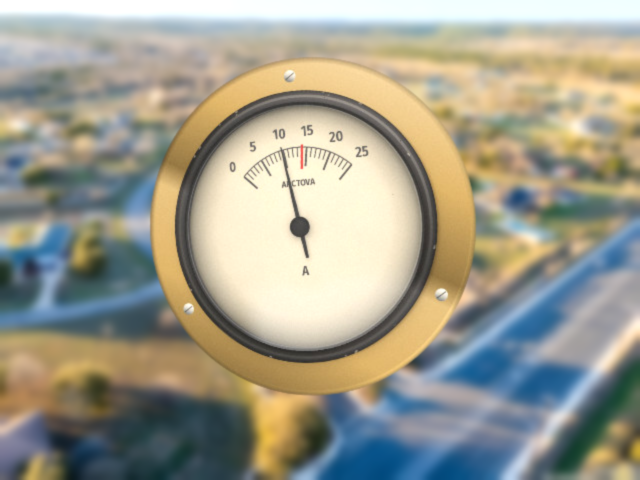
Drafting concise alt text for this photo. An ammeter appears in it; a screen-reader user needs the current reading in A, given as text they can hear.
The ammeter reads 10 A
